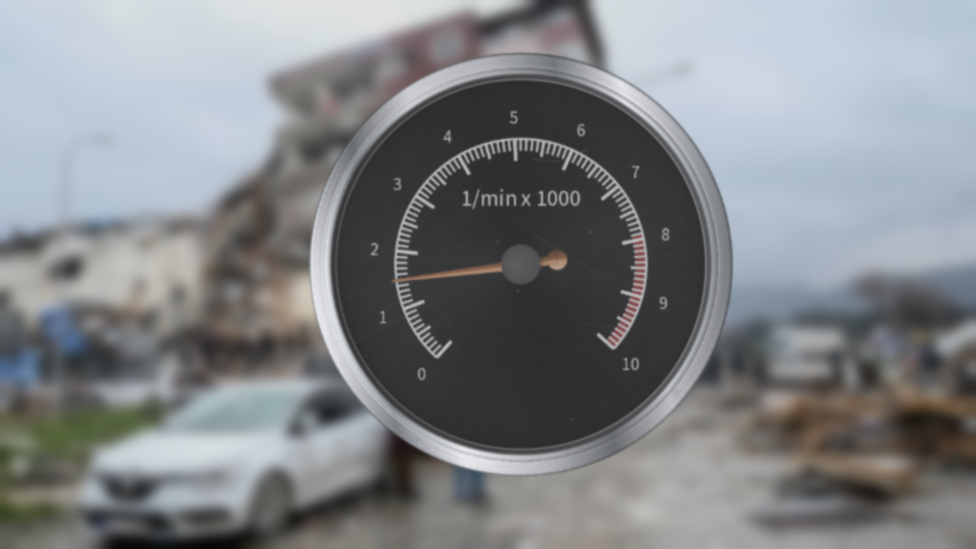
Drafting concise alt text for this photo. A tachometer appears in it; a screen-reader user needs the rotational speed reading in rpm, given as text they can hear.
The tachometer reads 1500 rpm
